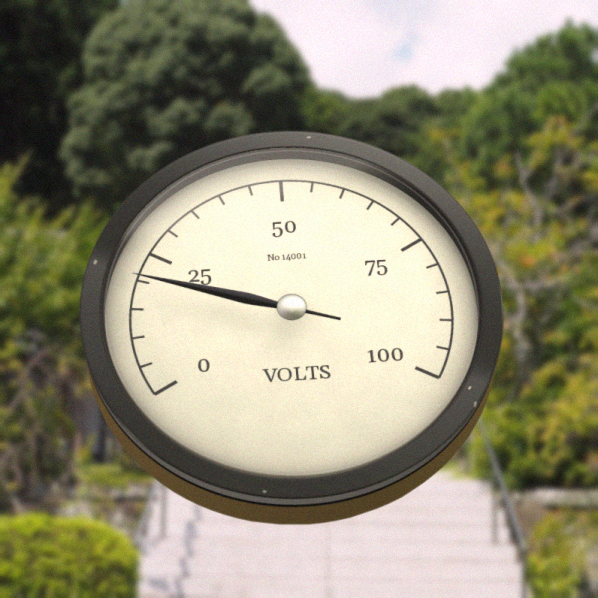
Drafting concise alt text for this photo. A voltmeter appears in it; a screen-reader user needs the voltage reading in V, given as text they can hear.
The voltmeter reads 20 V
